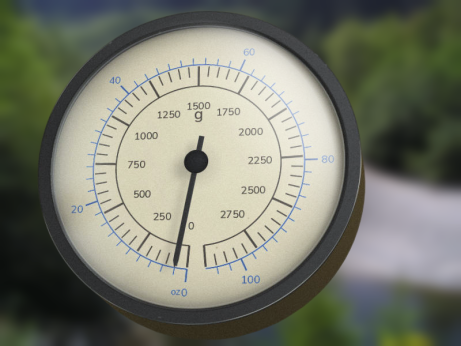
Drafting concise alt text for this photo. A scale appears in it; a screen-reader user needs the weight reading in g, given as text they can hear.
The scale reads 50 g
